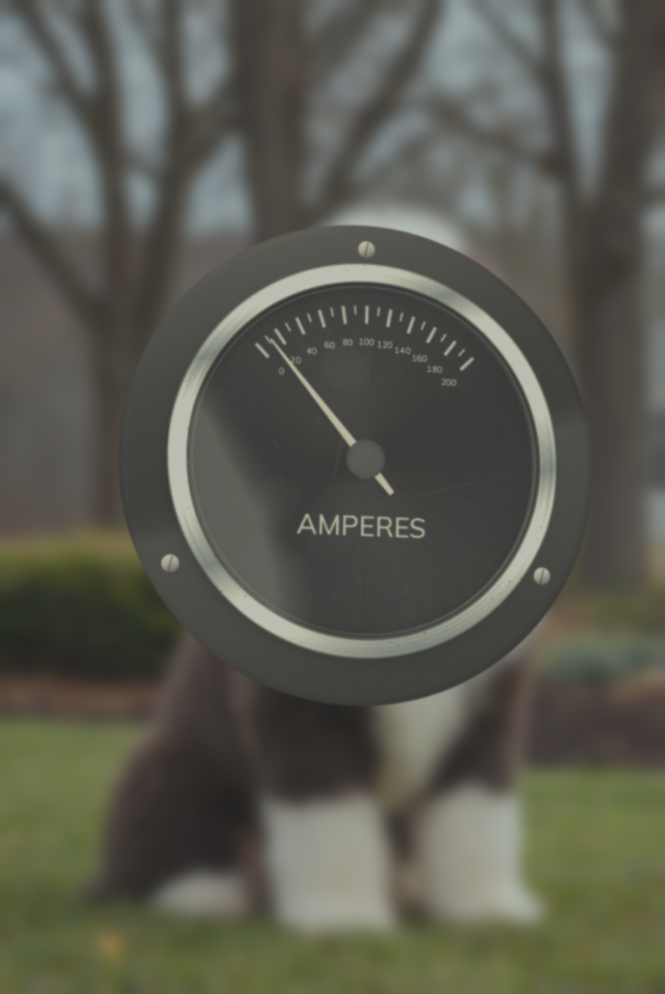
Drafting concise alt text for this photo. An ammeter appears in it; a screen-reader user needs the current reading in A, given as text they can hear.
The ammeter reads 10 A
